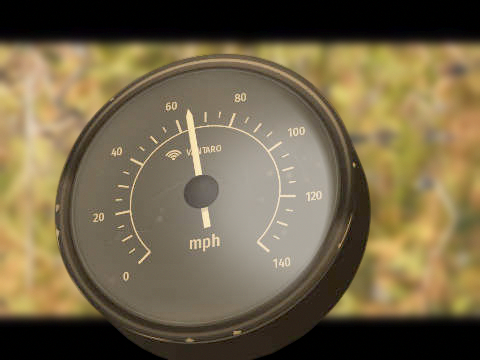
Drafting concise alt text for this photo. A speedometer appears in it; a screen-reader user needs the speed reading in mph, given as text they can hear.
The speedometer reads 65 mph
